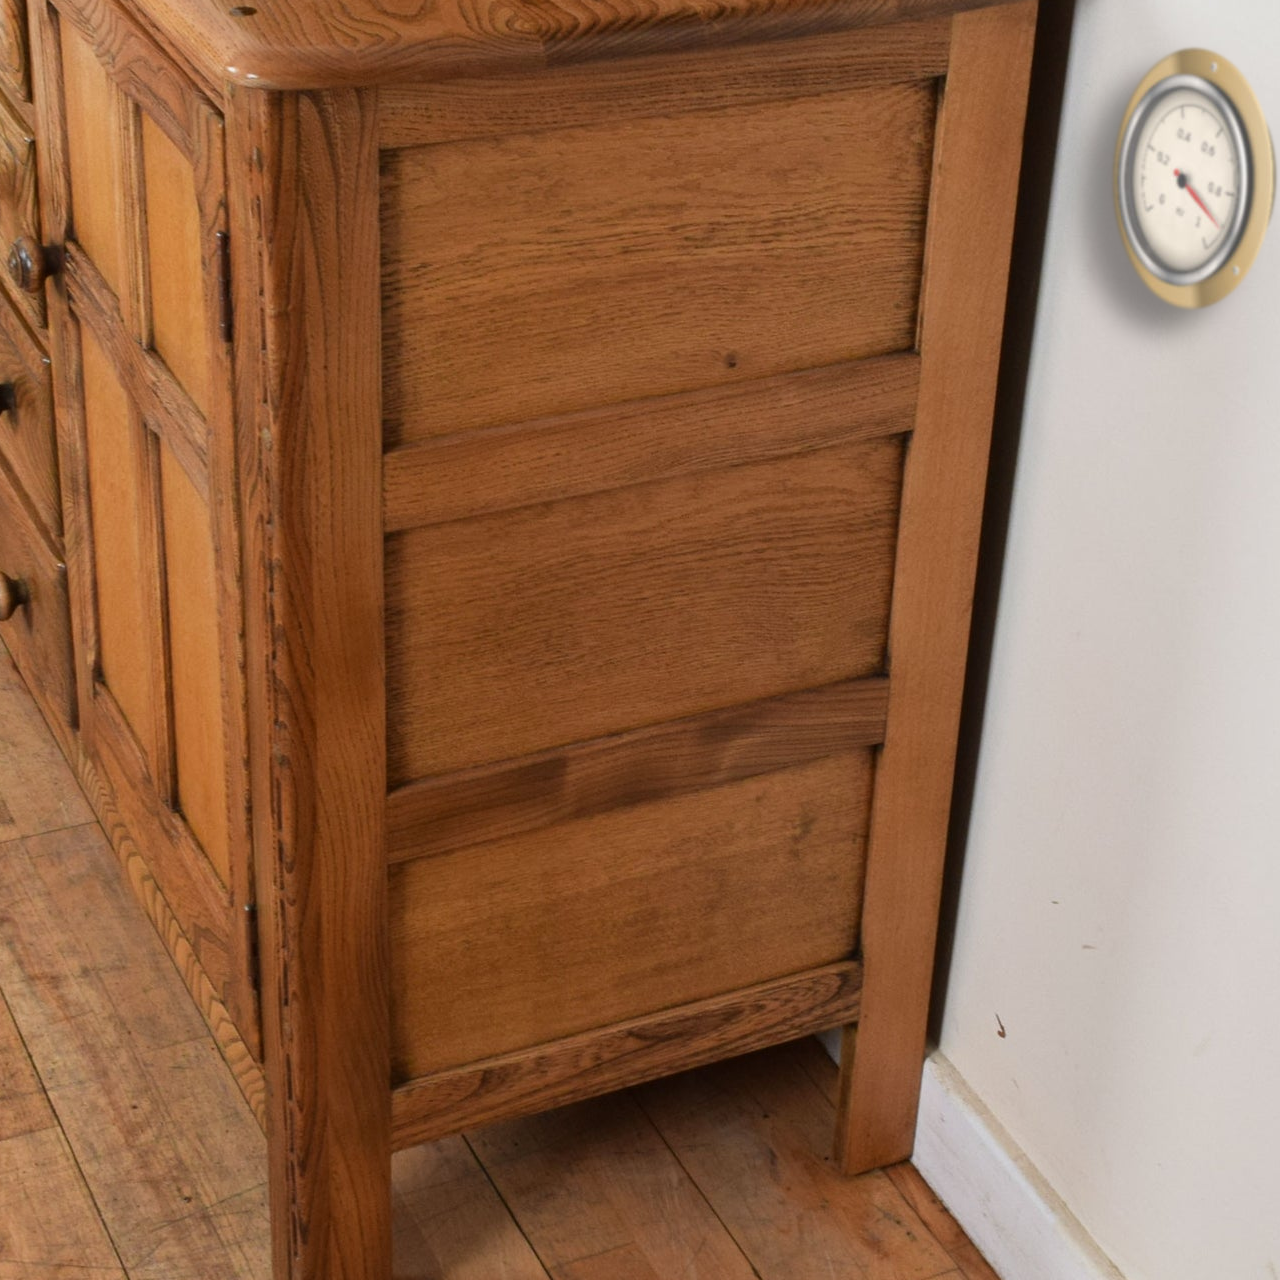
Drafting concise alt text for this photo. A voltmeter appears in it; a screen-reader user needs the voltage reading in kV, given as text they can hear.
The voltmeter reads 0.9 kV
